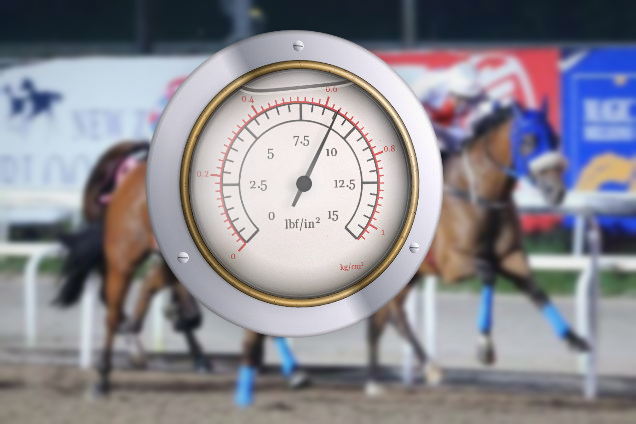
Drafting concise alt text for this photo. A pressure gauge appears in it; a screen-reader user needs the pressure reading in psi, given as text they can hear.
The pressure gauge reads 9 psi
